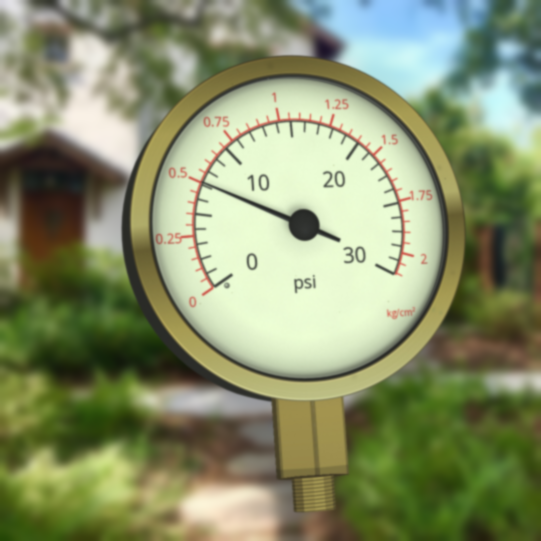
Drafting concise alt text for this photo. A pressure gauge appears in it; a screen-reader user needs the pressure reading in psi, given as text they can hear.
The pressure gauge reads 7 psi
